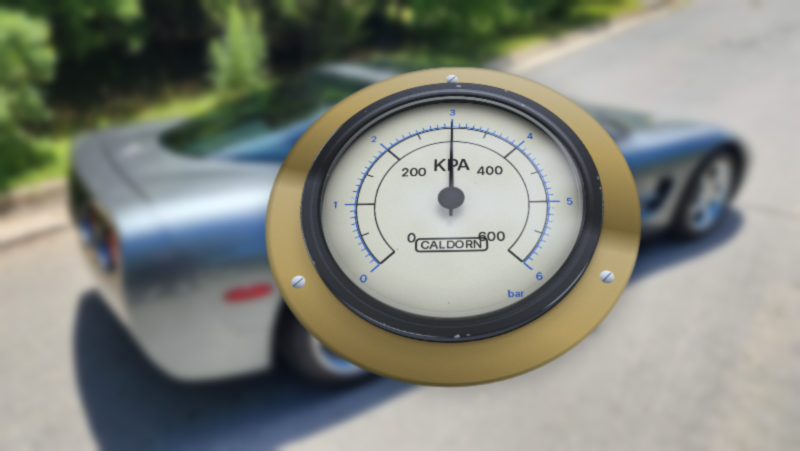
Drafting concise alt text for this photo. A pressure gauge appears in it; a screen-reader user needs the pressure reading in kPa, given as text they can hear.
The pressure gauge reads 300 kPa
